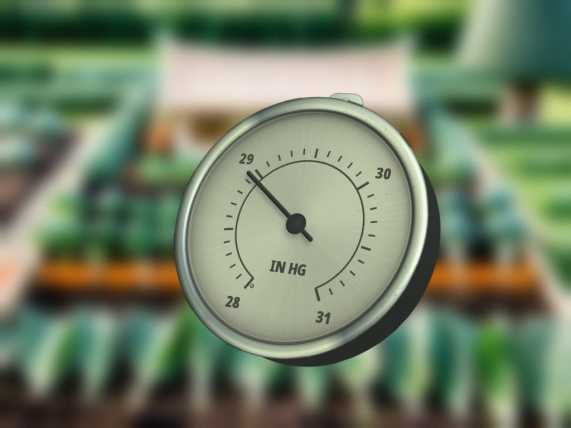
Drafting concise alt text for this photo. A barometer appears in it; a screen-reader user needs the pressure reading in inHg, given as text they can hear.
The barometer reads 28.95 inHg
